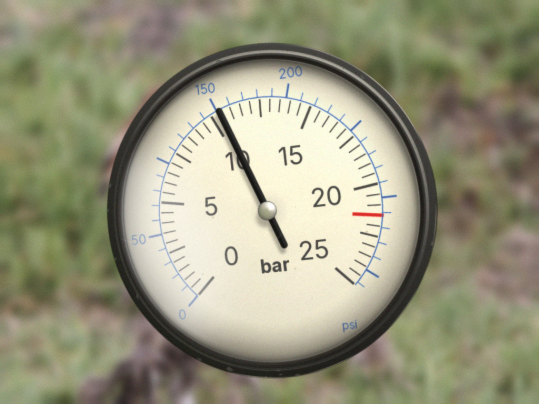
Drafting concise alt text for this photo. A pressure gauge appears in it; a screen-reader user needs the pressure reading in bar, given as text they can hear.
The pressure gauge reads 10.5 bar
